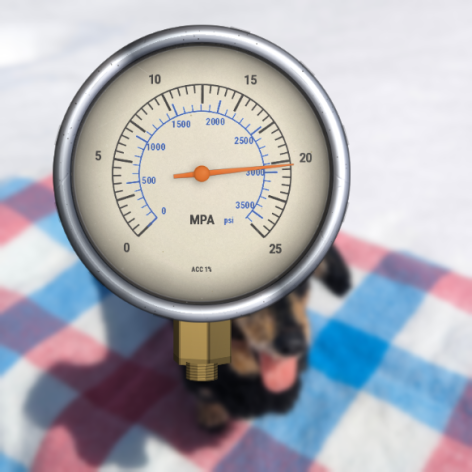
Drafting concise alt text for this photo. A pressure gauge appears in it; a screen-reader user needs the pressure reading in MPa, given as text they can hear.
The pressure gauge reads 20.25 MPa
